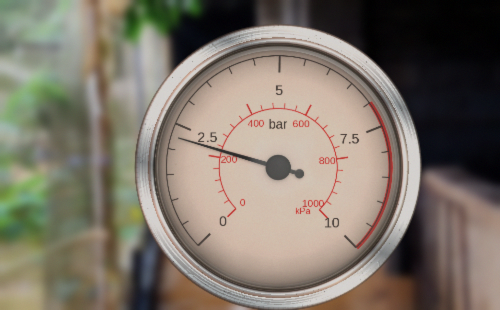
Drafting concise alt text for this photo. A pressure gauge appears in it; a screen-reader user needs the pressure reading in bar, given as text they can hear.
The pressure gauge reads 2.25 bar
